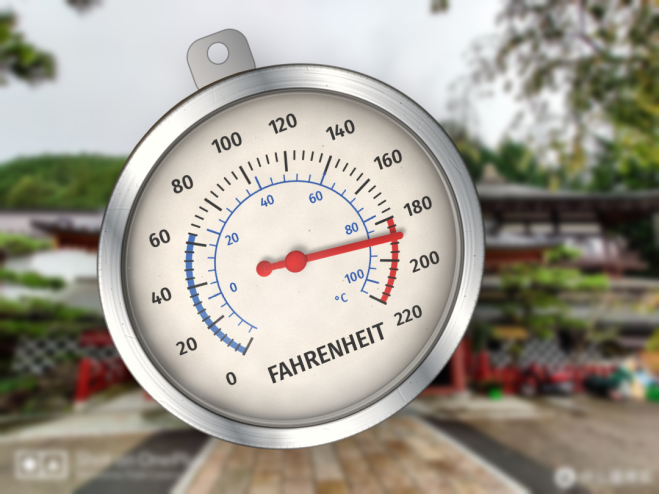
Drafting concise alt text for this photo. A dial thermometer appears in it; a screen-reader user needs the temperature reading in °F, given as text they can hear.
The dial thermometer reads 188 °F
